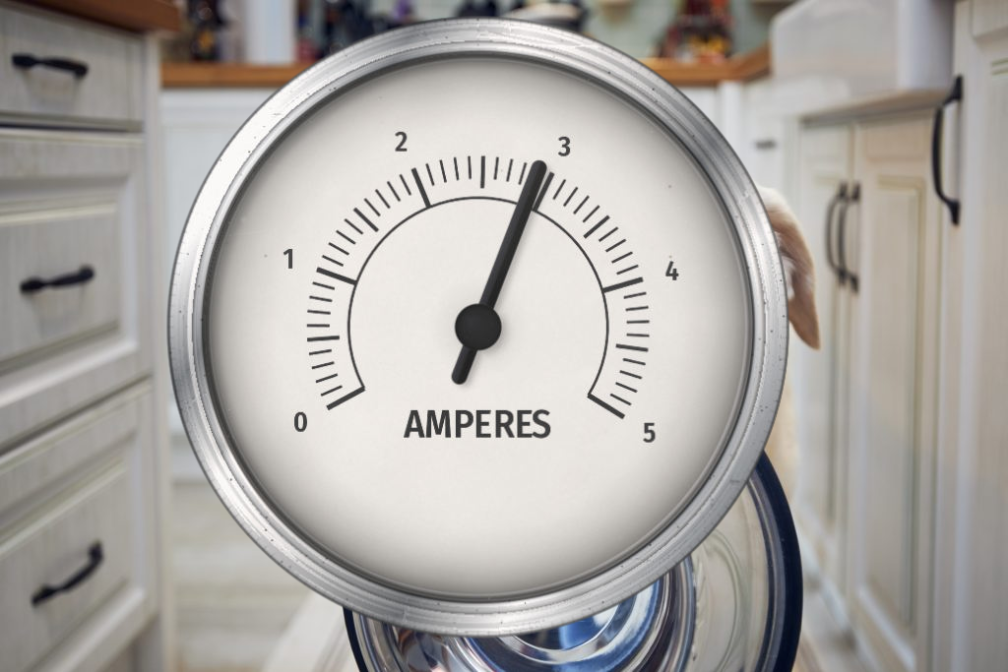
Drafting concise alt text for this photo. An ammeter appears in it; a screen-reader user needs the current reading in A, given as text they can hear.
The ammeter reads 2.9 A
